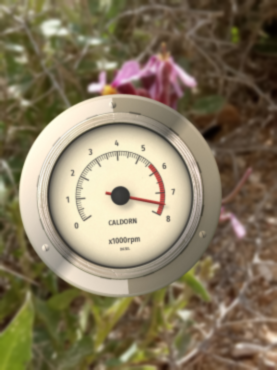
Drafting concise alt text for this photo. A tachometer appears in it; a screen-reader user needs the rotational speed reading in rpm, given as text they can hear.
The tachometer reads 7500 rpm
